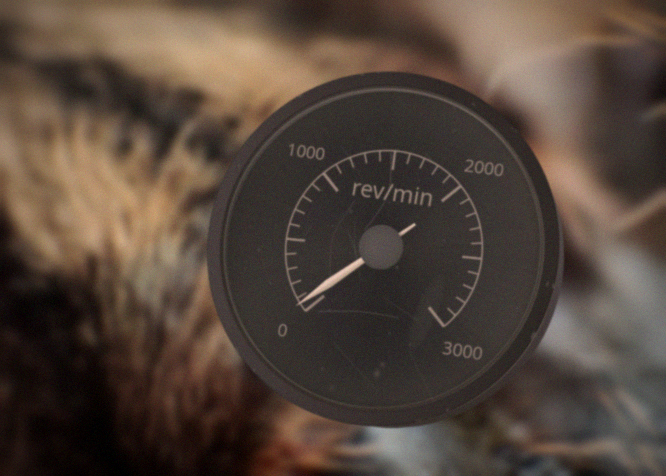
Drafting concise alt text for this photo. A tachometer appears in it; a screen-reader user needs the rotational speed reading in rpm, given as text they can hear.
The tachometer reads 50 rpm
